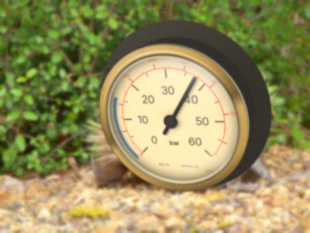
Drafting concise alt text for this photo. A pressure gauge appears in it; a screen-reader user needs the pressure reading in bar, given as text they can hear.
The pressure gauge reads 37.5 bar
